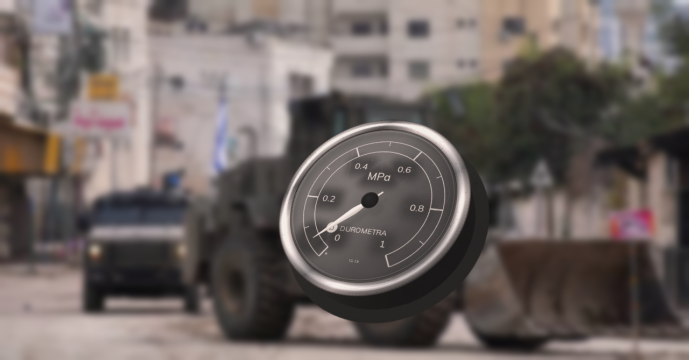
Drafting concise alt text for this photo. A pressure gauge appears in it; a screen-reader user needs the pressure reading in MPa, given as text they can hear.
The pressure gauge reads 0.05 MPa
